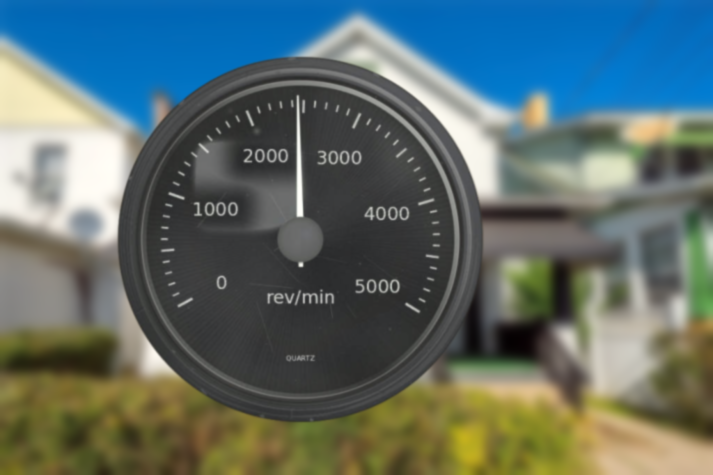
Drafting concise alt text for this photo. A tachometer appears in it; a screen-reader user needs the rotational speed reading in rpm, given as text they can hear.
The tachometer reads 2450 rpm
